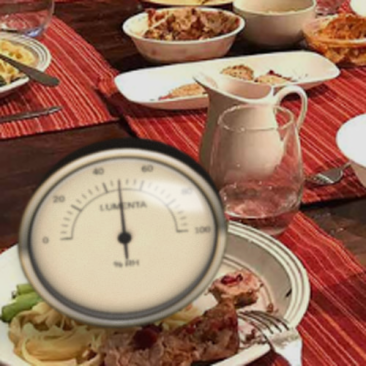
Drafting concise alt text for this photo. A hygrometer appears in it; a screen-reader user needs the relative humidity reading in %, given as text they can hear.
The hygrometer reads 48 %
